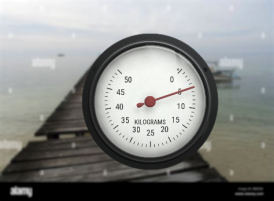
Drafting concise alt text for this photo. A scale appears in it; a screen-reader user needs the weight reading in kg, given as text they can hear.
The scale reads 5 kg
